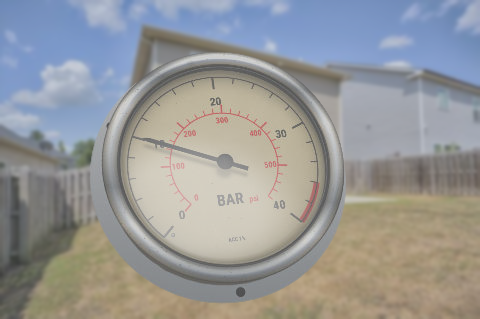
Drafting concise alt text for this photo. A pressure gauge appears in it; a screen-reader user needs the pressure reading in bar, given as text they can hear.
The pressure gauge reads 10 bar
